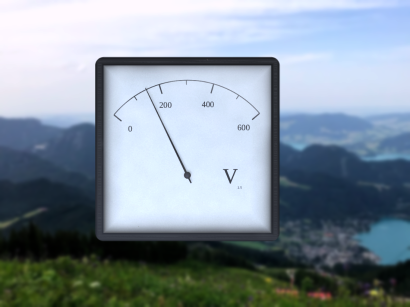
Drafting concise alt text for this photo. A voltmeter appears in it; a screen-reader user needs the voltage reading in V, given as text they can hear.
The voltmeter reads 150 V
